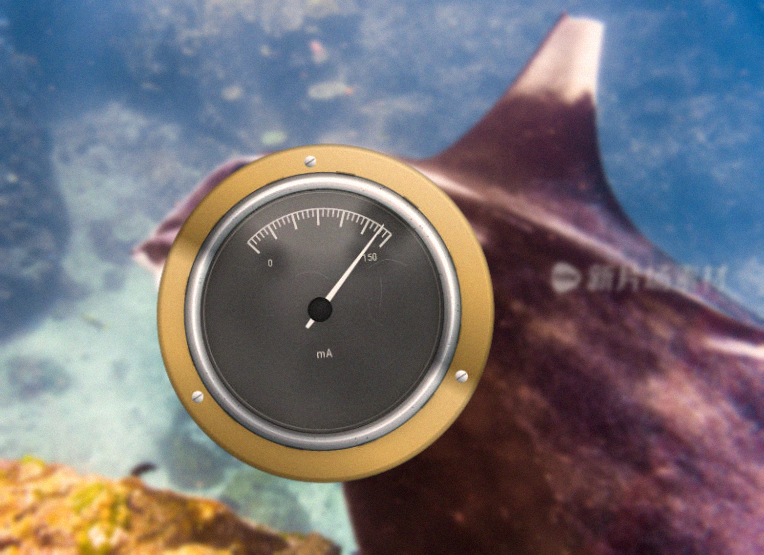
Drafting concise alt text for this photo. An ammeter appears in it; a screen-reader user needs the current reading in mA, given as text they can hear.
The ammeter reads 140 mA
